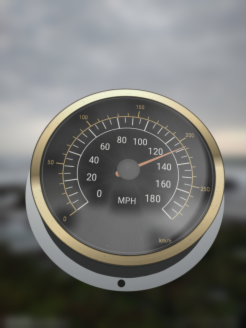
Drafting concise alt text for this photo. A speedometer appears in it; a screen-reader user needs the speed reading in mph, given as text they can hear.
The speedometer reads 130 mph
